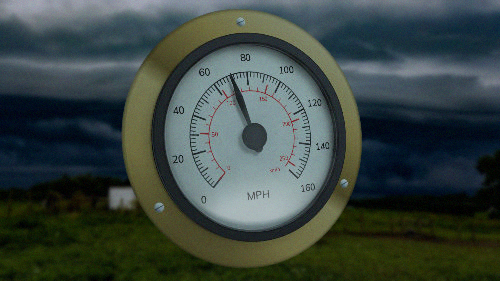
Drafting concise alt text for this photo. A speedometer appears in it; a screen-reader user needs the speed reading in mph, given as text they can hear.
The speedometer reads 70 mph
